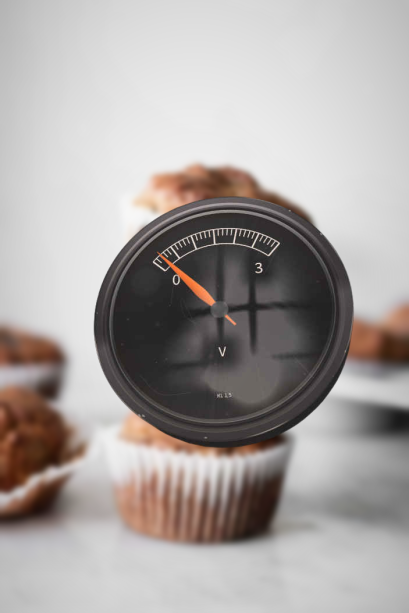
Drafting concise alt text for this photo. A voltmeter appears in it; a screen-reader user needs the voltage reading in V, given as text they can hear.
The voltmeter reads 0.2 V
